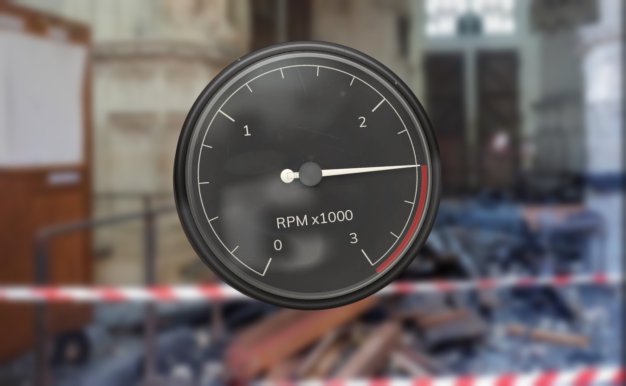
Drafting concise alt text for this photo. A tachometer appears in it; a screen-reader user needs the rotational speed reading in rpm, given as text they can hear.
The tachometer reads 2400 rpm
